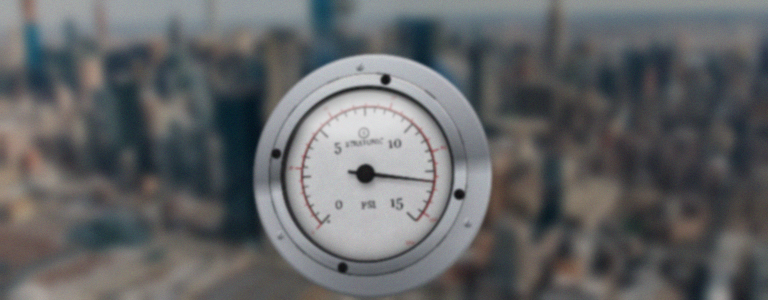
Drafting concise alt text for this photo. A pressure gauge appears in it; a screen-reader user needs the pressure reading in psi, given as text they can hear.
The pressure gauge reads 13 psi
